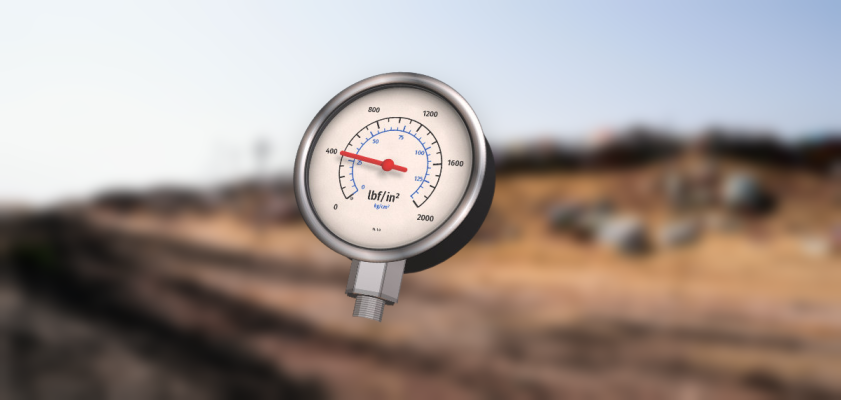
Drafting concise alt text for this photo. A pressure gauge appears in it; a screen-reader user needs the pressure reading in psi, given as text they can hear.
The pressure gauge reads 400 psi
